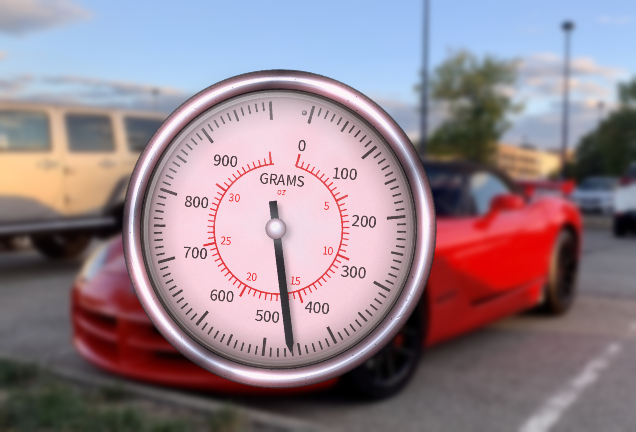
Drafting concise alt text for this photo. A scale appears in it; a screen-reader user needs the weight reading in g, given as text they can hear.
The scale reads 460 g
